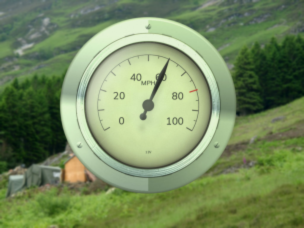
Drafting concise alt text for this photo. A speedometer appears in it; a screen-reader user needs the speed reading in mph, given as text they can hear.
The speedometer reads 60 mph
